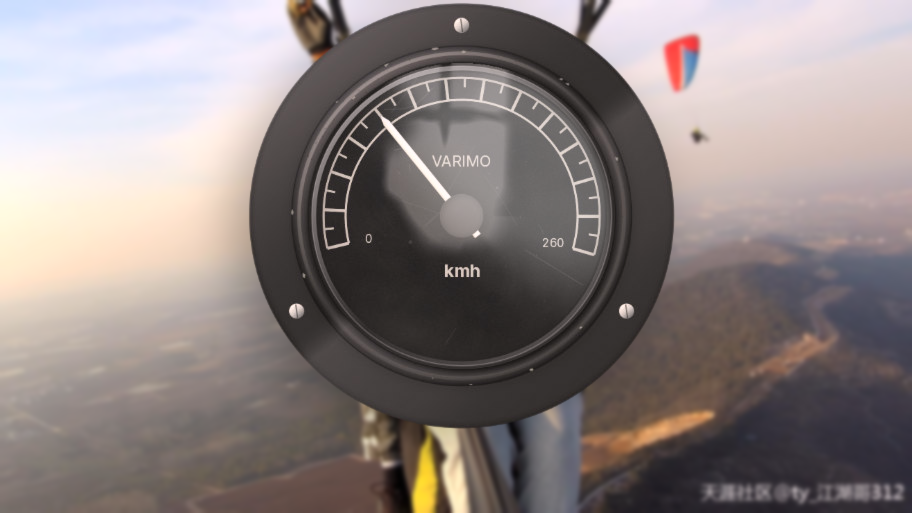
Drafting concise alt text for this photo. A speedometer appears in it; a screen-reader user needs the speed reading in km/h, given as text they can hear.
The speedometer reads 80 km/h
